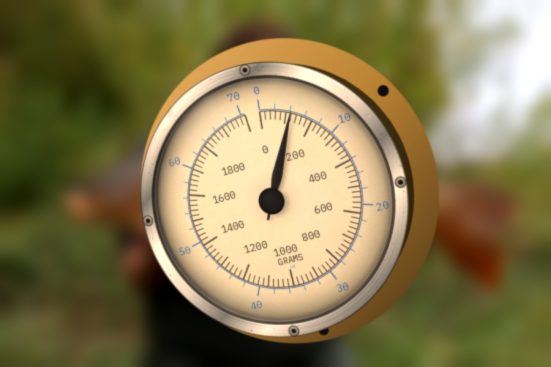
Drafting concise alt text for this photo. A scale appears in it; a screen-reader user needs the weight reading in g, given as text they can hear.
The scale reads 120 g
